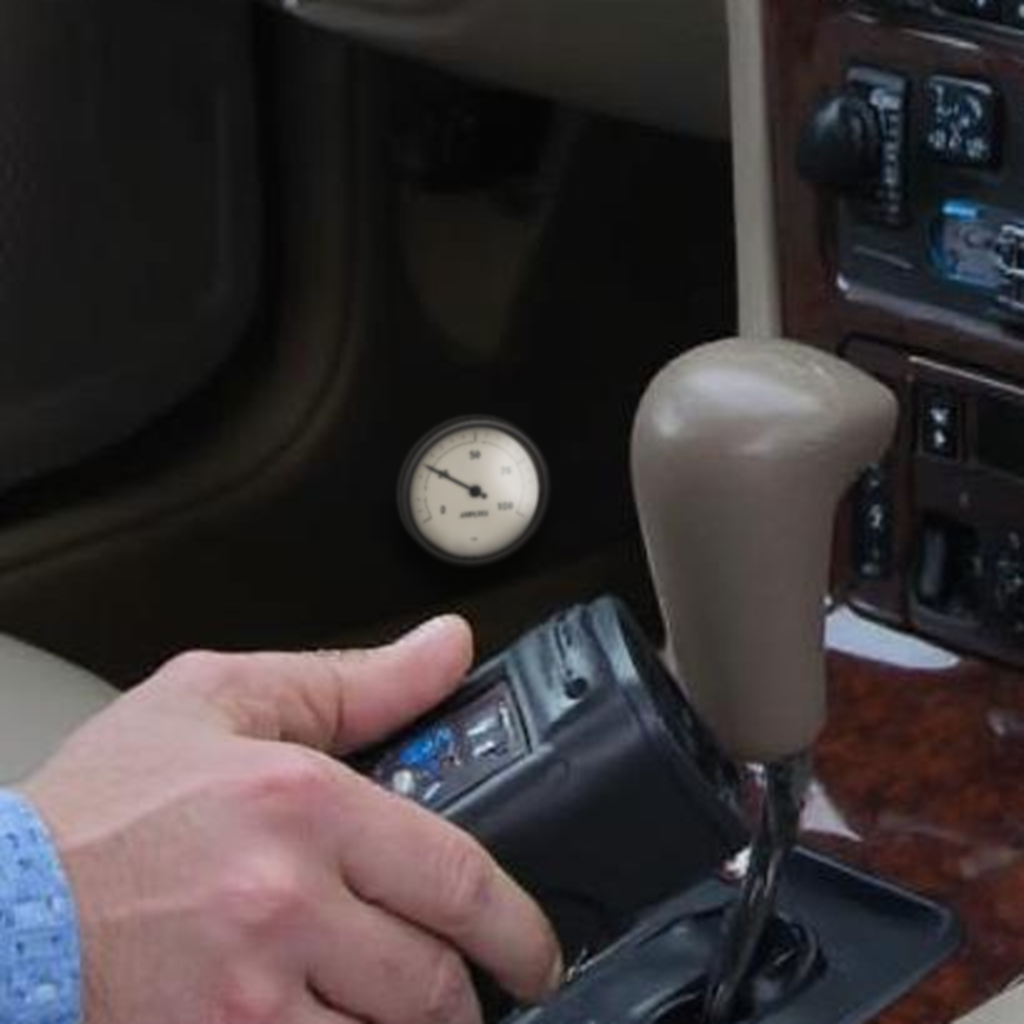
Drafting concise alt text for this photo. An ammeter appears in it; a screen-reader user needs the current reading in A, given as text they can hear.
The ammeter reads 25 A
